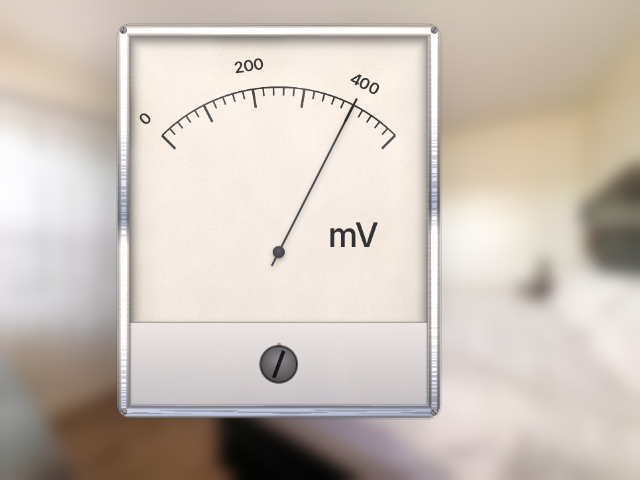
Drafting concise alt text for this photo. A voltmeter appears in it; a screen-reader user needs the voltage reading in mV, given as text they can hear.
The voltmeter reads 400 mV
